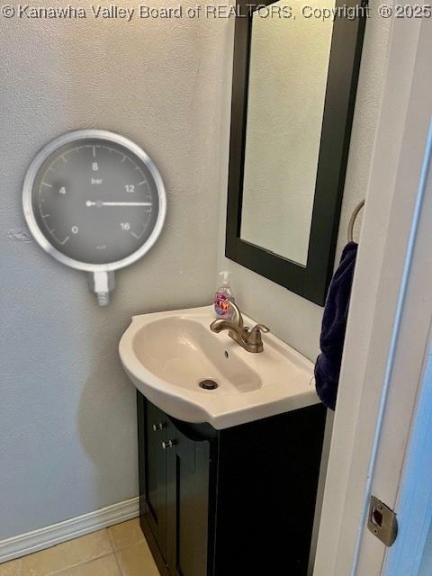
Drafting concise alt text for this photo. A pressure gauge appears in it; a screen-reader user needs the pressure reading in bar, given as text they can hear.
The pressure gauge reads 13.5 bar
